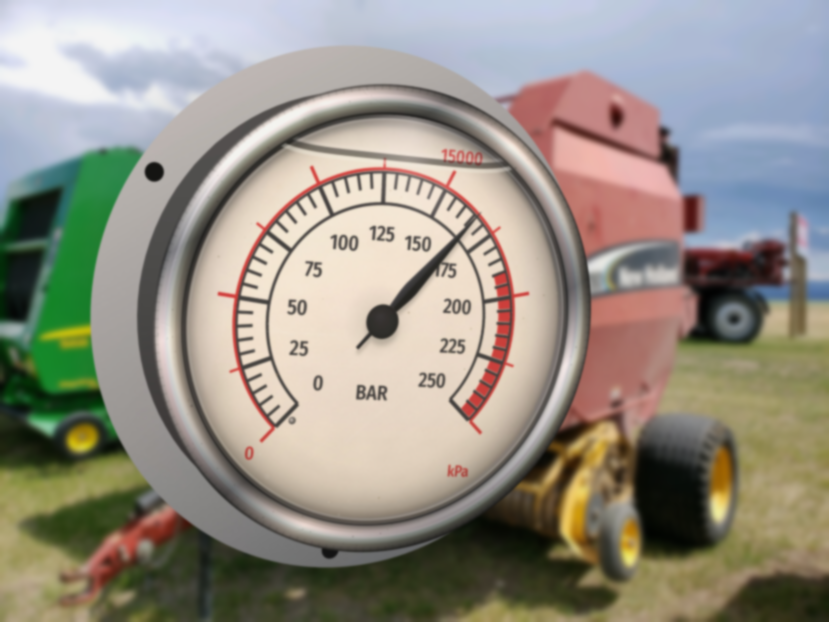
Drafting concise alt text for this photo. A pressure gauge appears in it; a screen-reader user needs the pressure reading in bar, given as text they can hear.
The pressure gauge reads 165 bar
